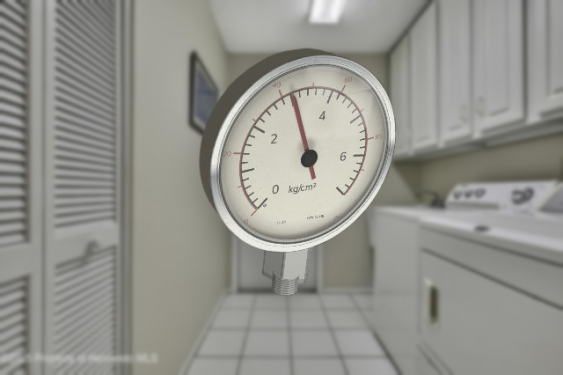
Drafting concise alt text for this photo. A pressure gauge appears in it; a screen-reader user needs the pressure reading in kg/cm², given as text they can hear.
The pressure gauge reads 3 kg/cm²
